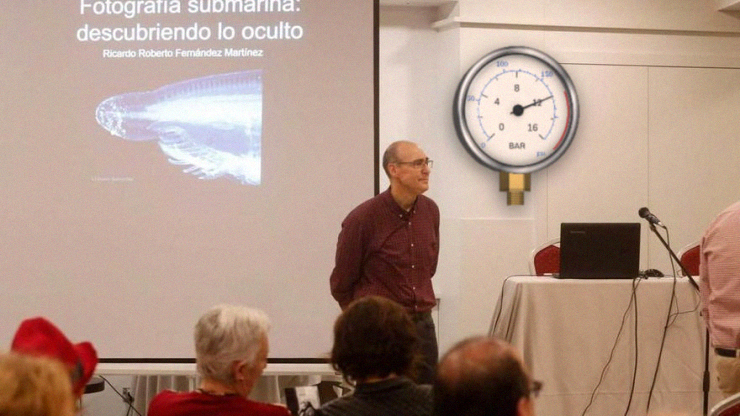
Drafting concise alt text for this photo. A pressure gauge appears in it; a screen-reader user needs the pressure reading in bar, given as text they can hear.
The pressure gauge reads 12 bar
